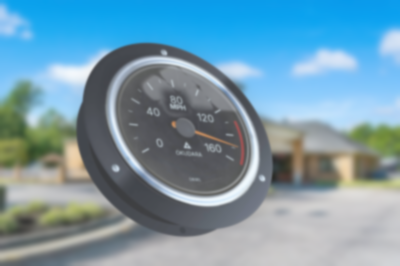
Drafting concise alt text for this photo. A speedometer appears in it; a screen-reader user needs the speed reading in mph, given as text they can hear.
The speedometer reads 150 mph
